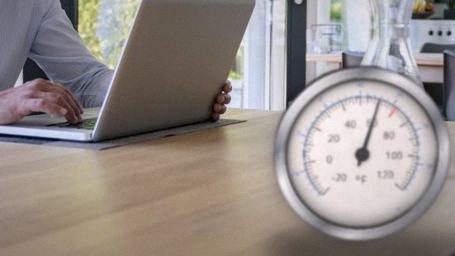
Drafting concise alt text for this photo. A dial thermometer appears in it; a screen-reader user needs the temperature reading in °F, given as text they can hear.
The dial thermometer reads 60 °F
